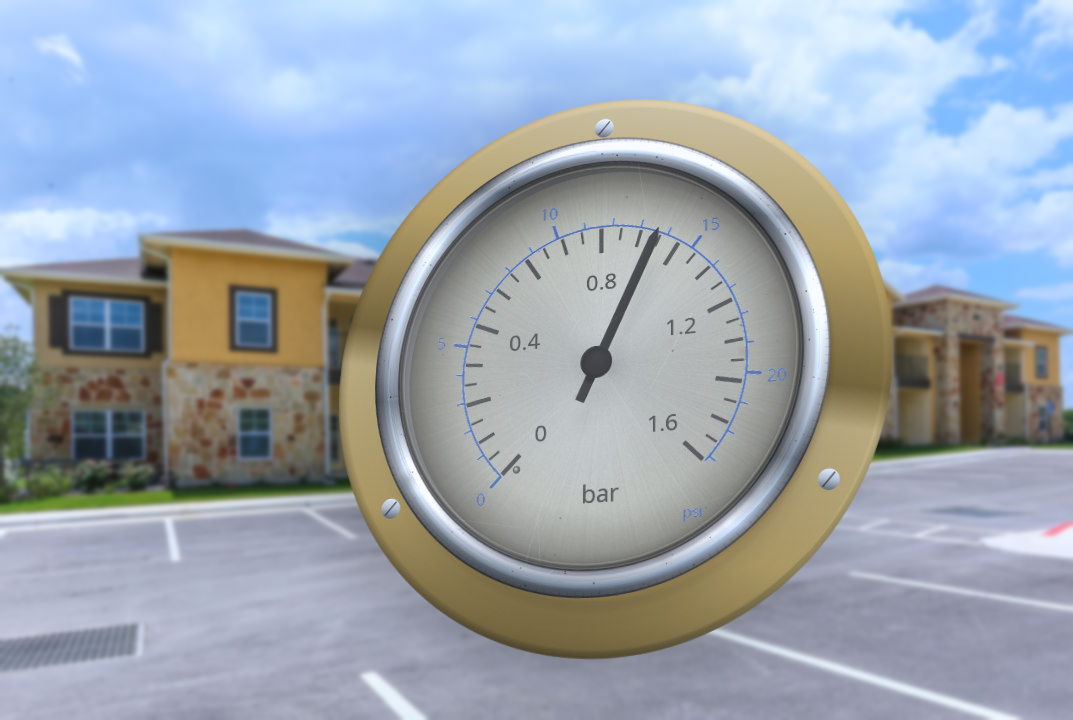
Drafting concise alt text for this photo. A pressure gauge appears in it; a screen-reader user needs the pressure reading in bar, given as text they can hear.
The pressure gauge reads 0.95 bar
